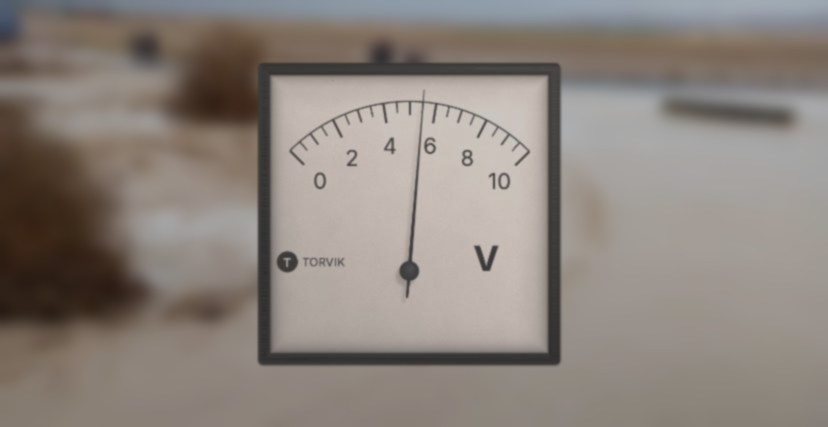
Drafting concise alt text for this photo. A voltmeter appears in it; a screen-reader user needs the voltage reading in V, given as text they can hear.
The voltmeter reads 5.5 V
